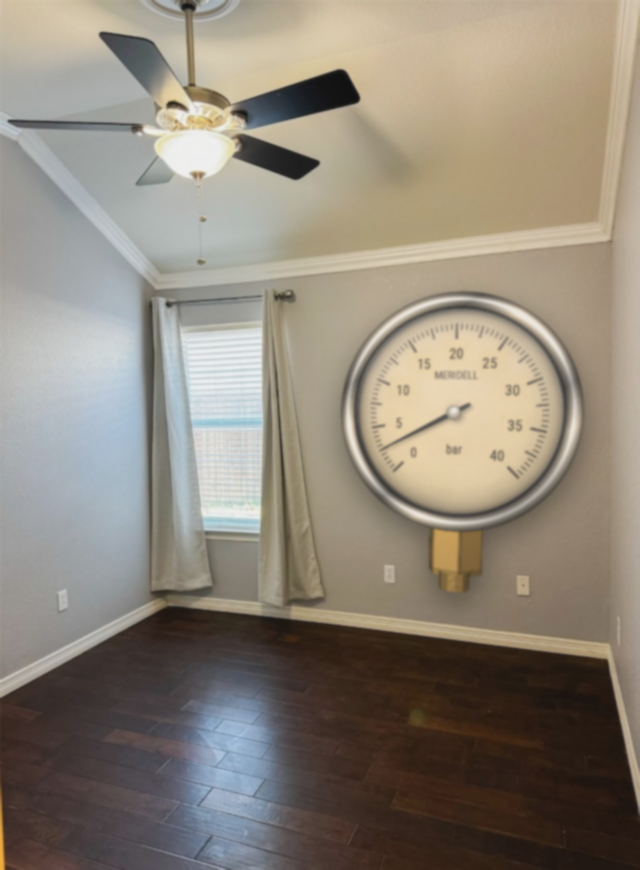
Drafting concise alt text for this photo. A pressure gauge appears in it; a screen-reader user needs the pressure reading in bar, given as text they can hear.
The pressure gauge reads 2.5 bar
